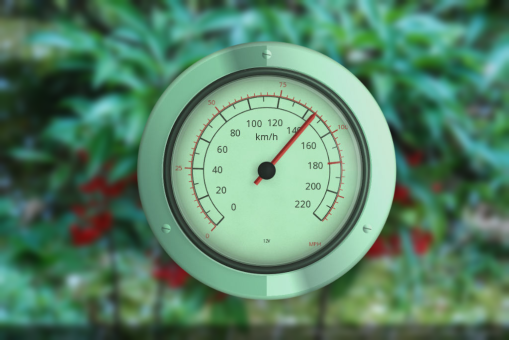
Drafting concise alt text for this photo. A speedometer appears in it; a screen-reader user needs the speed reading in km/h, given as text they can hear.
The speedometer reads 145 km/h
